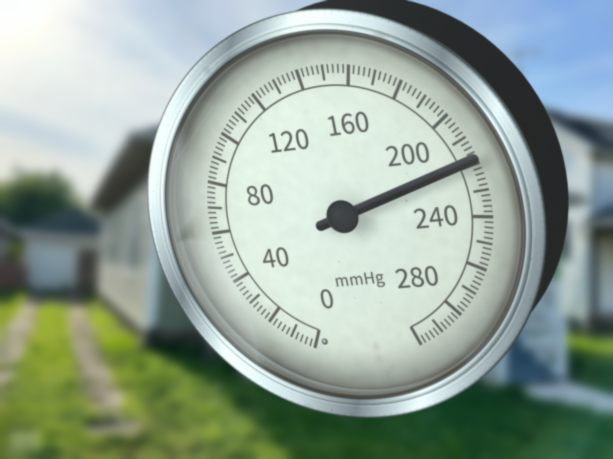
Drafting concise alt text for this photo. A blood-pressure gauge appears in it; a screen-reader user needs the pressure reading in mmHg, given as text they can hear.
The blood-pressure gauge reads 218 mmHg
